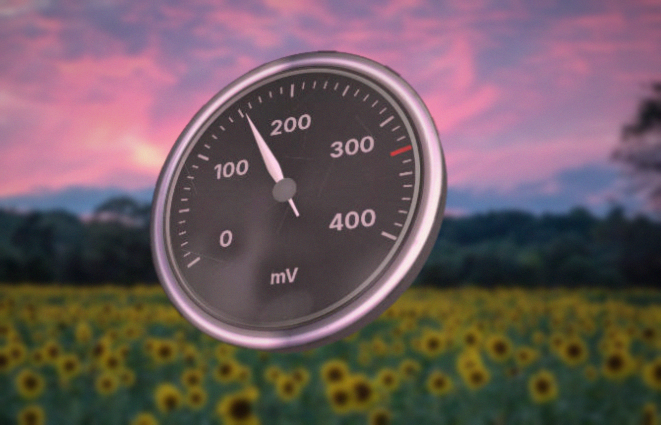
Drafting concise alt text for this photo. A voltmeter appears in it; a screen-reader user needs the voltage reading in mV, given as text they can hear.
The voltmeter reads 155 mV
